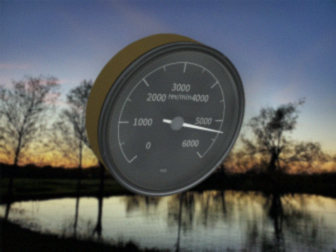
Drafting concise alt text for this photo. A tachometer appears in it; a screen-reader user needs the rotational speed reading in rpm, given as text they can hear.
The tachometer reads 5250 rpm
